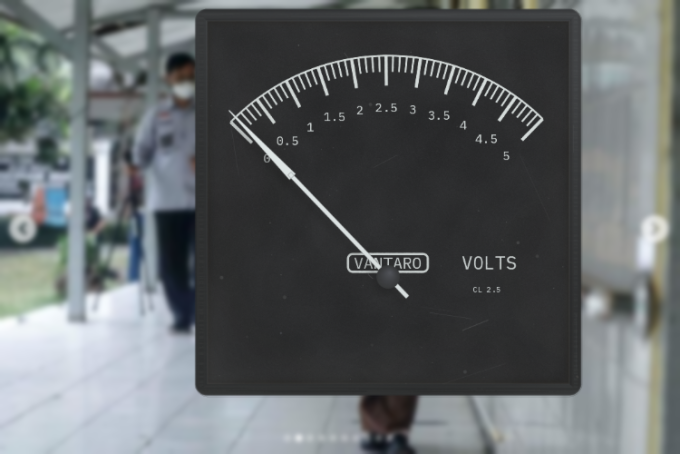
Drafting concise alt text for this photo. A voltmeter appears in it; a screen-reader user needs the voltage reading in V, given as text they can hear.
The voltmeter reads 0.1 V
